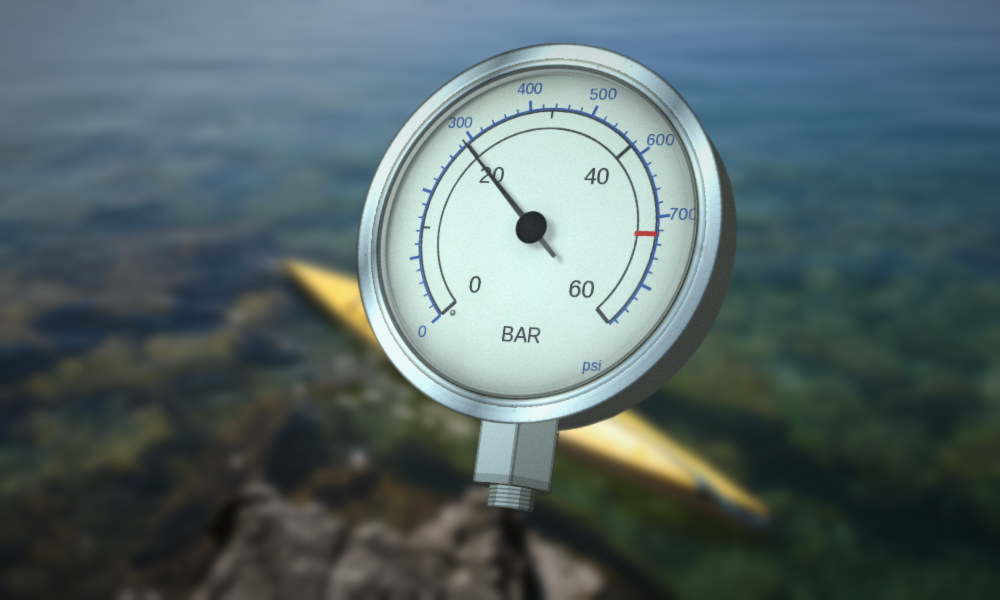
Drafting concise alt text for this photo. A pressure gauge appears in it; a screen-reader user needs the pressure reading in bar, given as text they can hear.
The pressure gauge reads 20 bar
